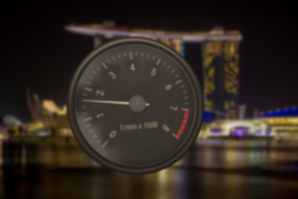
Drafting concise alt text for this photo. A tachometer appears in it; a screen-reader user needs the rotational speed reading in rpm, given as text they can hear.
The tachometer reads 1600 rpm
